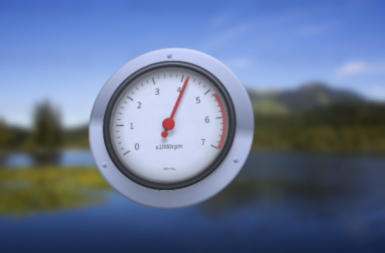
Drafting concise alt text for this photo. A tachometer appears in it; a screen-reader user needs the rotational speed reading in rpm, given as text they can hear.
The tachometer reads 4200 rpm
